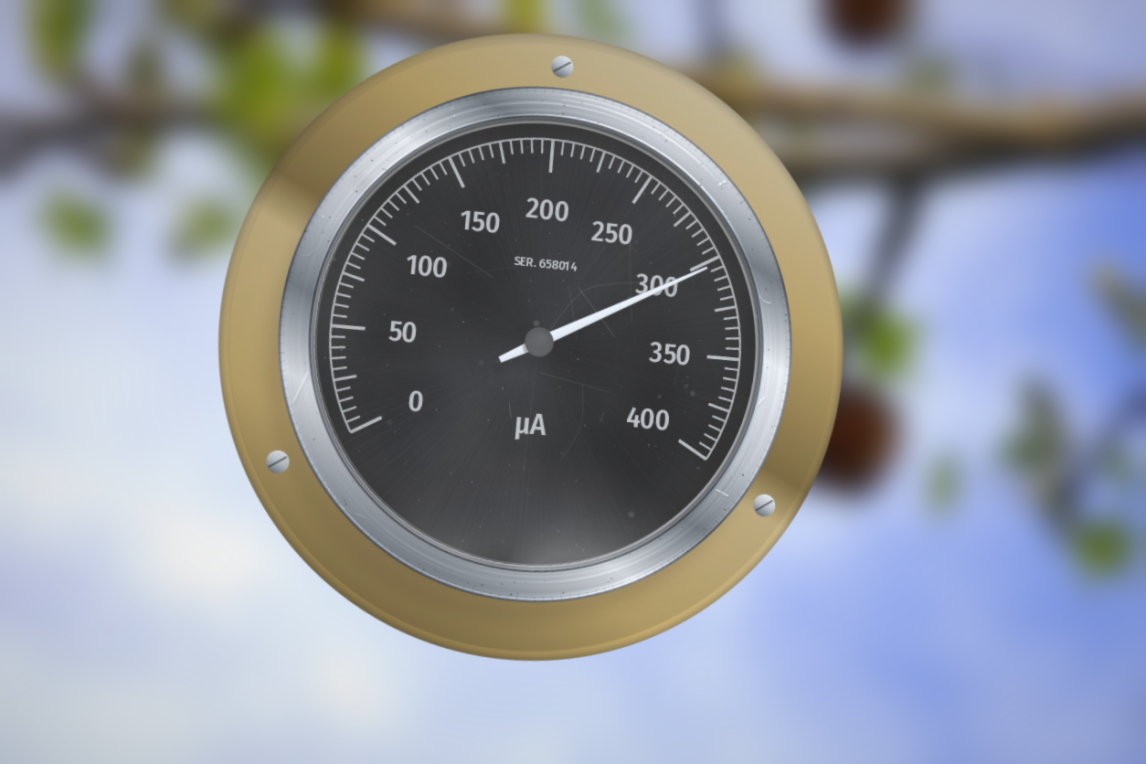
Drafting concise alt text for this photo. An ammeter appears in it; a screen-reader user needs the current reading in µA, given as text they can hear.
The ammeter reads 302.5 µA
